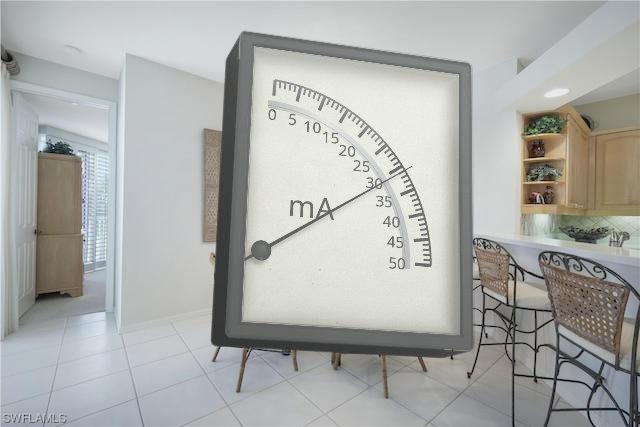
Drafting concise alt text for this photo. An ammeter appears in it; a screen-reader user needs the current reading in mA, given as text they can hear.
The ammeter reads 31 mA
